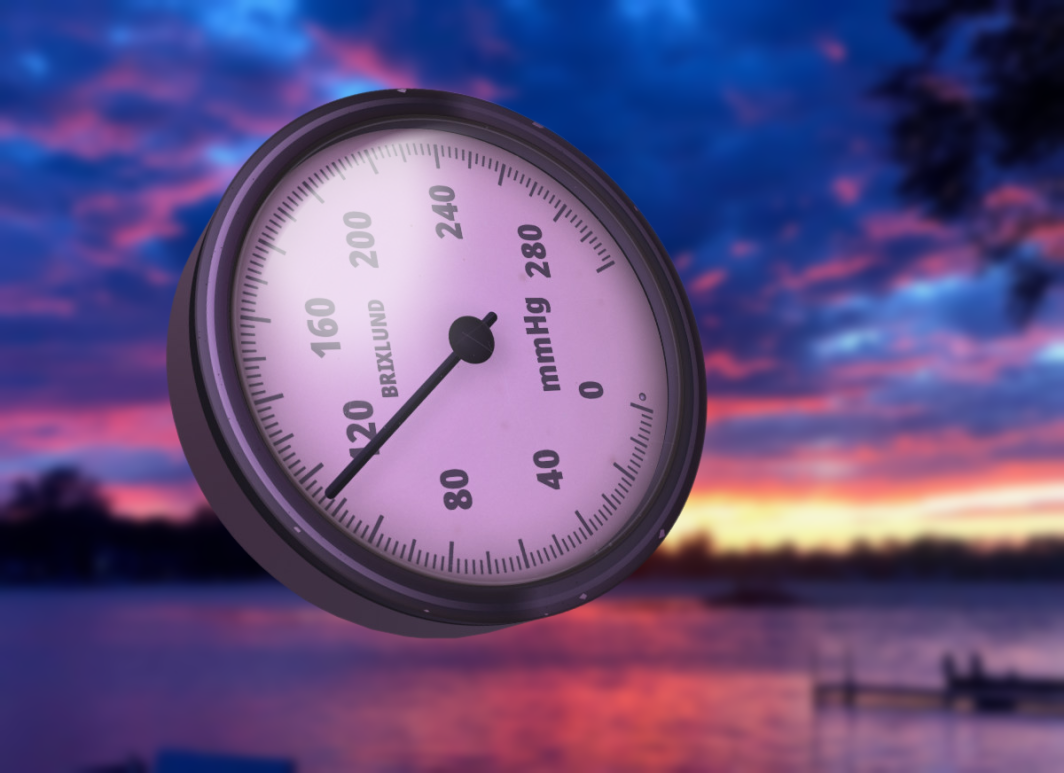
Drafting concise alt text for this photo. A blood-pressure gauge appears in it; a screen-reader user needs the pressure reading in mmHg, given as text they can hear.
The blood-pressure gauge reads 114 mmHg
